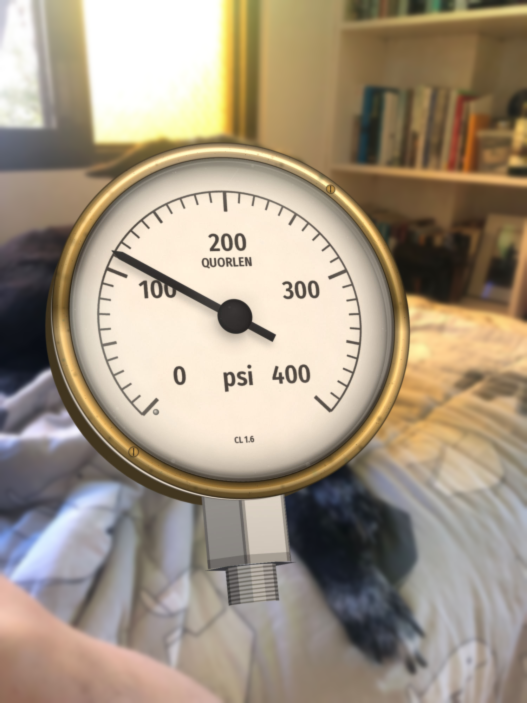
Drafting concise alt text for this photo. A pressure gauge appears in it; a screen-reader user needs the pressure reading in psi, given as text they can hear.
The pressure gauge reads 110 psi
